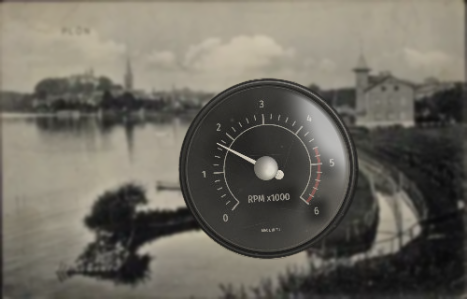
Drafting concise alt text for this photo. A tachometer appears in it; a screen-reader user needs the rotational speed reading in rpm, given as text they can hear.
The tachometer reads 1700 rpm
